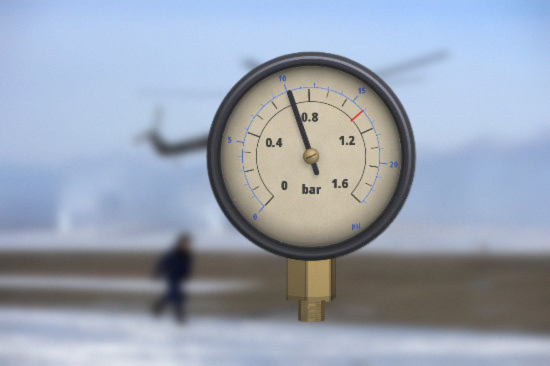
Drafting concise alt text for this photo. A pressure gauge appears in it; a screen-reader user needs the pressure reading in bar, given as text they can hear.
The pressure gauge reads 0.7 bar
